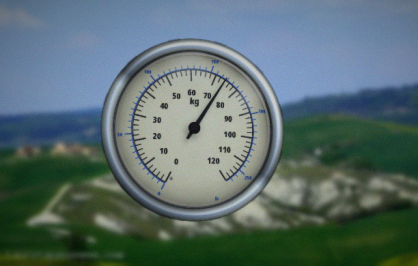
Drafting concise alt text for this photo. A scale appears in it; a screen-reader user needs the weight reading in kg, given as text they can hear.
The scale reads 74 kg
